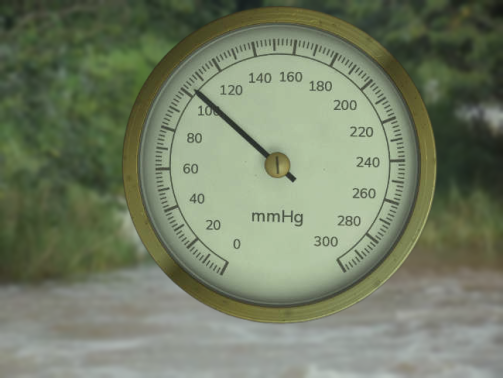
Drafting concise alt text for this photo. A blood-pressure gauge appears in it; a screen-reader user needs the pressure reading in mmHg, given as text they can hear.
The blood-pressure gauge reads 104 mmHg
